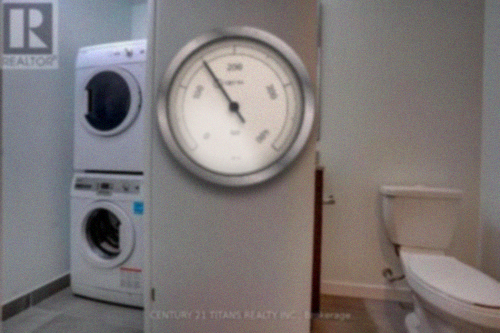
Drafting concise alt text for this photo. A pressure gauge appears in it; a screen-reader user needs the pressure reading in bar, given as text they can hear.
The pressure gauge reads 150 bar
